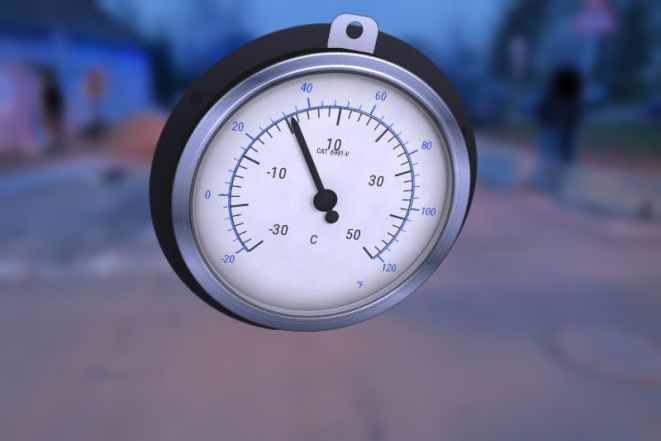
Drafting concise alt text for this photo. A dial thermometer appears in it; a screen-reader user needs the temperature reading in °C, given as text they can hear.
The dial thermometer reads 1 °C
